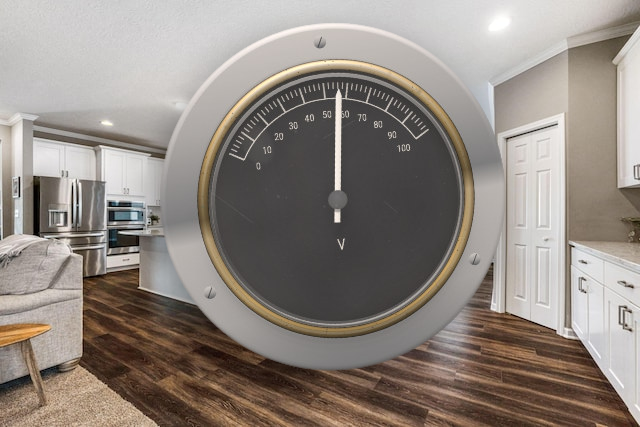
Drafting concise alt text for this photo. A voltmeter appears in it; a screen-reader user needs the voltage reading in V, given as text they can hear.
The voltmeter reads 56 V
